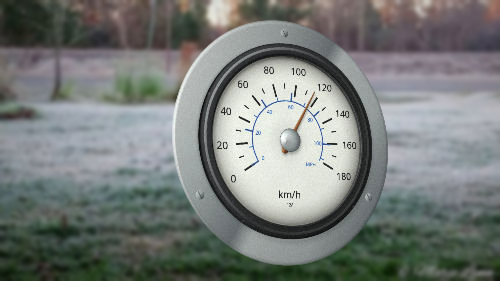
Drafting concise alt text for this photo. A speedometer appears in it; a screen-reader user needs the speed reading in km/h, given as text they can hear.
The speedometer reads 115 km/h
